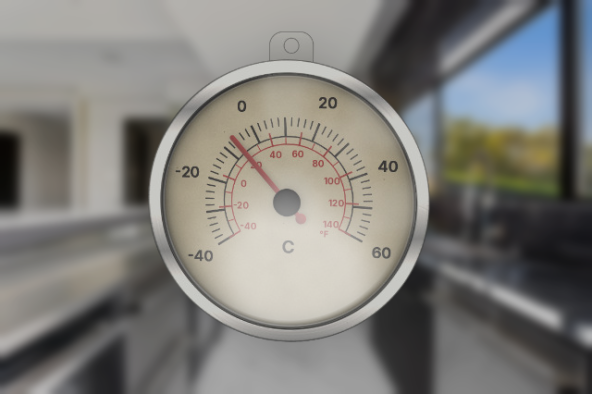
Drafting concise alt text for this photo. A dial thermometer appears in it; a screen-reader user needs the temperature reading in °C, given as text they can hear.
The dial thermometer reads -6 °C
